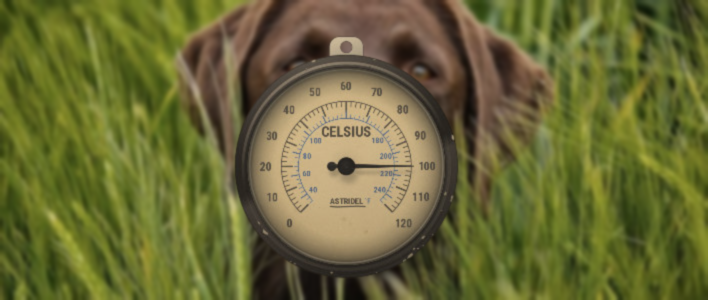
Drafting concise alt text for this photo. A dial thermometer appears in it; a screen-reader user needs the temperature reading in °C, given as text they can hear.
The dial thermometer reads 100 °C
